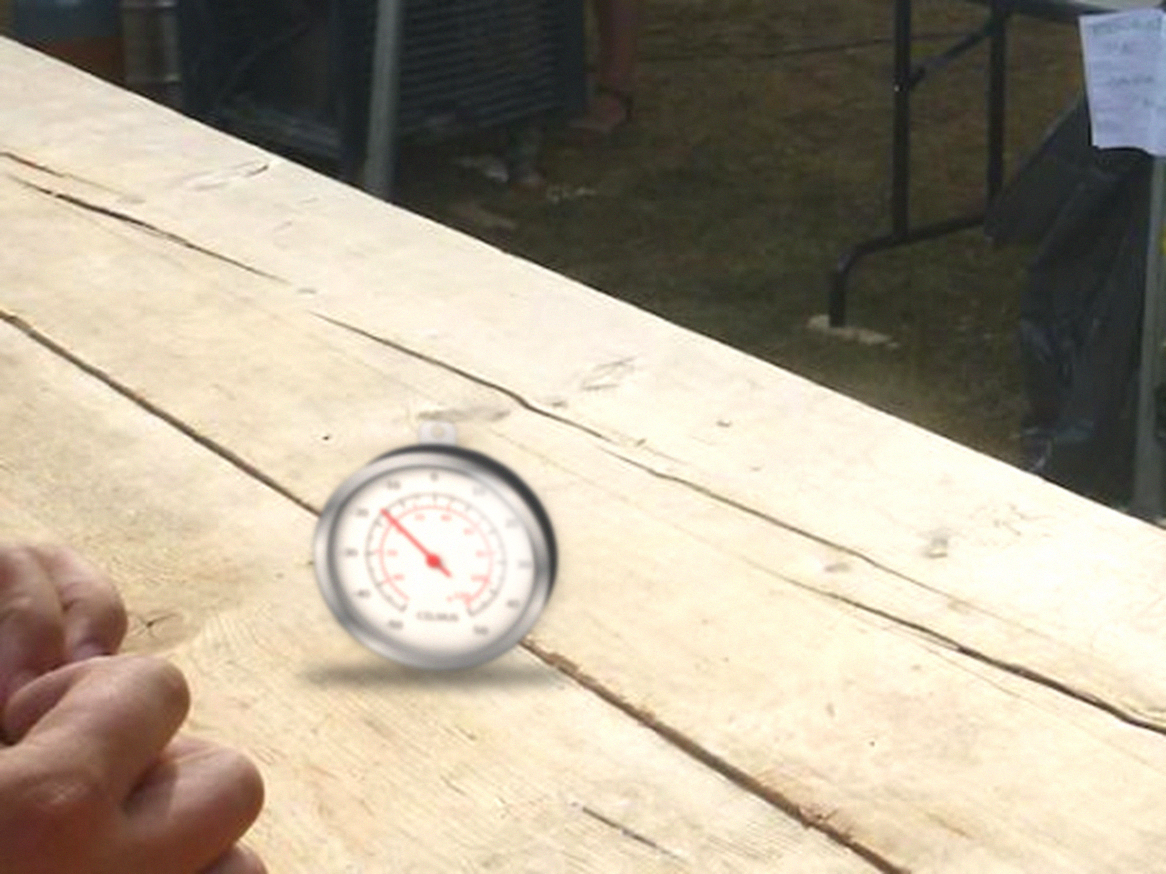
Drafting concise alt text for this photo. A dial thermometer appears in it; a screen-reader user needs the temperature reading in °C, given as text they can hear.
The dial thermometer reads -15 °C
